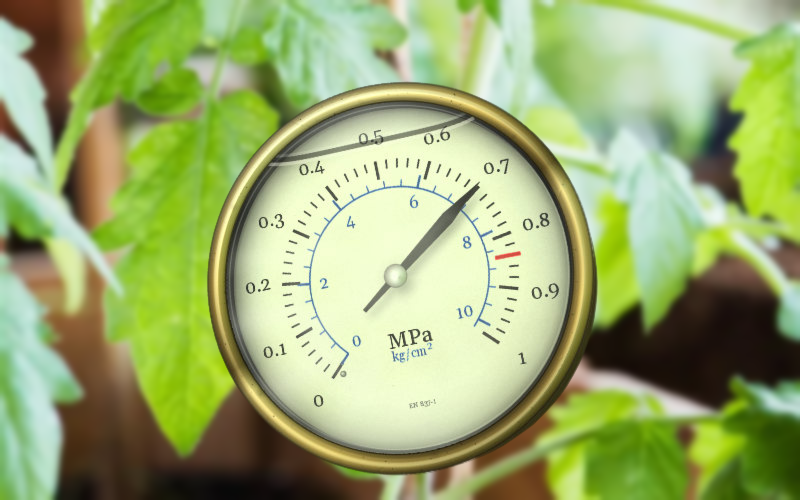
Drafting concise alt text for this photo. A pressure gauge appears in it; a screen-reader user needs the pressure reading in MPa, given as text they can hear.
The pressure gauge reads 0.7 MPa
